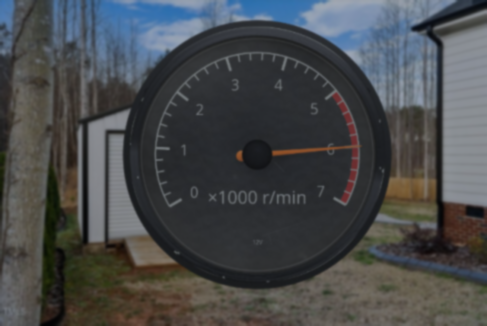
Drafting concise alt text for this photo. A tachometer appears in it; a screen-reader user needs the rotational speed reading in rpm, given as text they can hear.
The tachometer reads 6000 rpm
